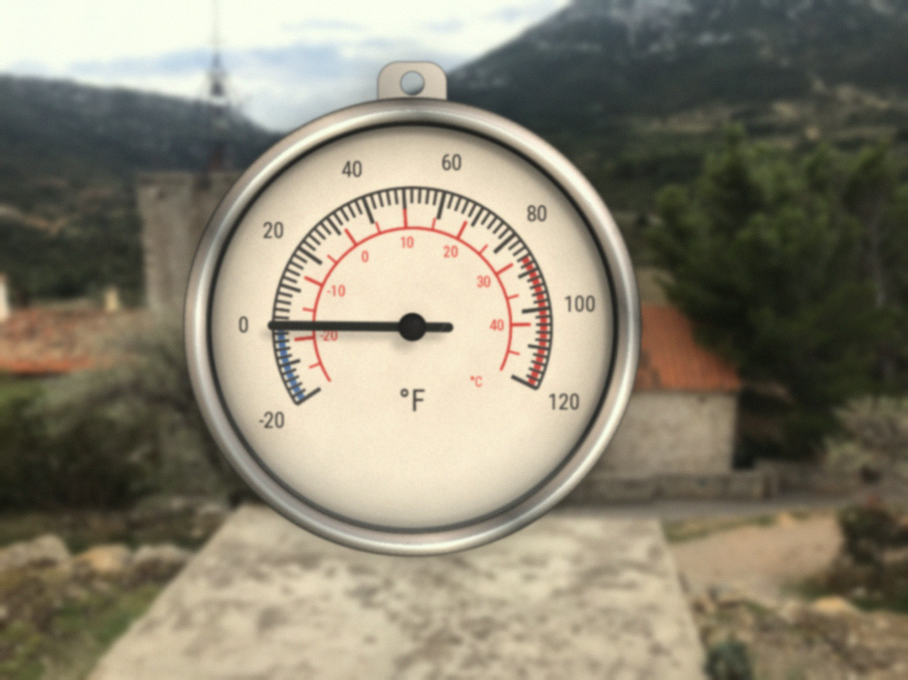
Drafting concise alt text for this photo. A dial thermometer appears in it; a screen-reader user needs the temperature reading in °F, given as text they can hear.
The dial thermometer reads 0 °F
